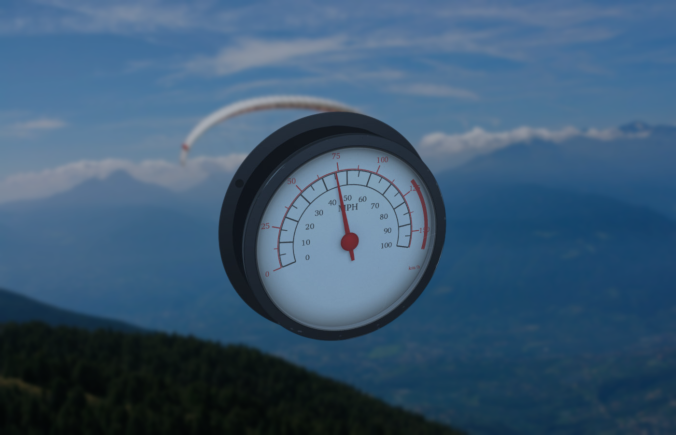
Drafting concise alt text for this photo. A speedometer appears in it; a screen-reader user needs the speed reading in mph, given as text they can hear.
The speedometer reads 45 mph
